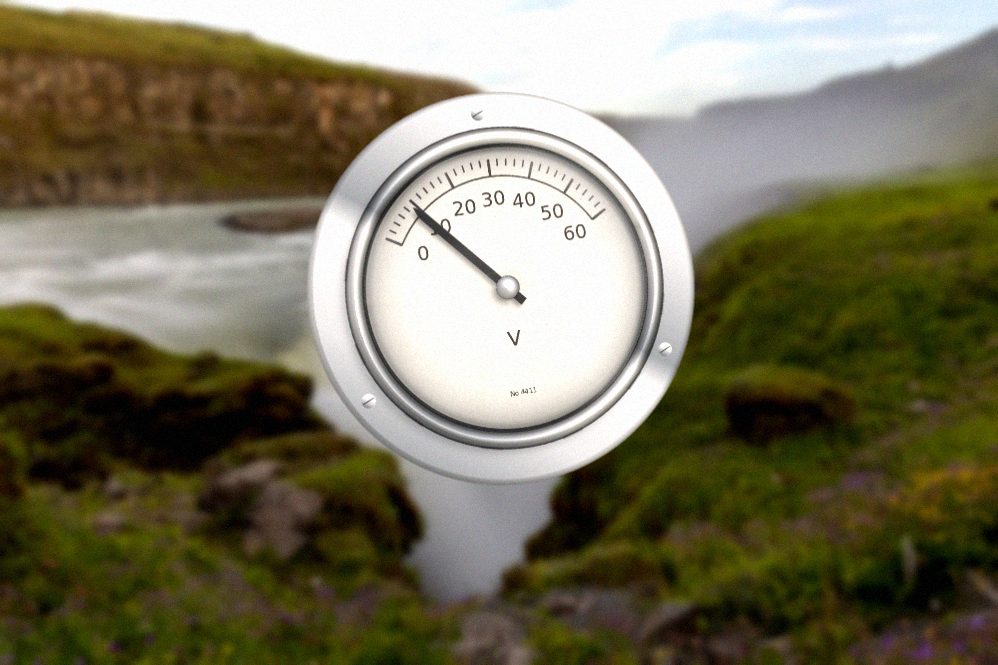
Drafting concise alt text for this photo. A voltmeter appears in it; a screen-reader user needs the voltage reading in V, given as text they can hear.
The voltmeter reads 9 V
